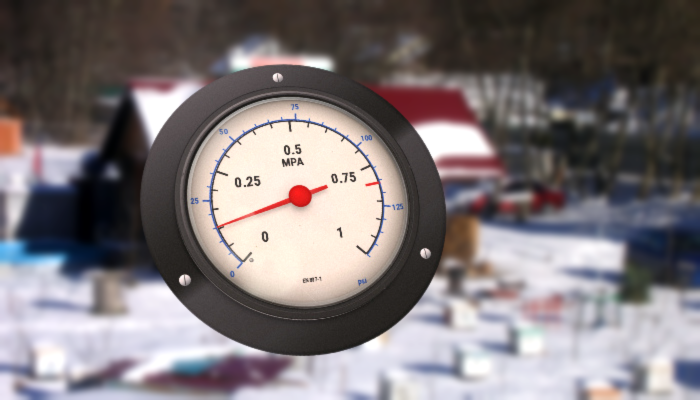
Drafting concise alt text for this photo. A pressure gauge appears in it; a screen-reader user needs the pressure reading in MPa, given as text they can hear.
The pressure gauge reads 0.1 MPa
